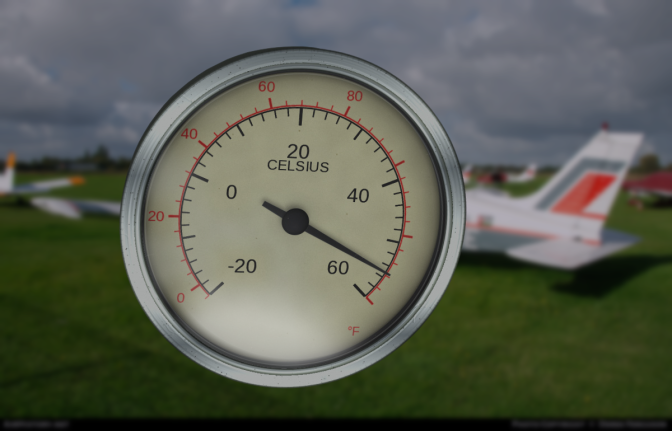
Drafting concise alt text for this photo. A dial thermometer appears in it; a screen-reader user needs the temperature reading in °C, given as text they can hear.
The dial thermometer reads 55 °C
